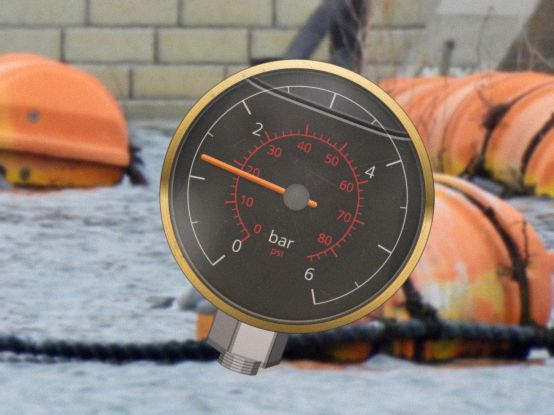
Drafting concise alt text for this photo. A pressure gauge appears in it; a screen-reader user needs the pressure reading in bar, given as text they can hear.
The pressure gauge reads 1.25 bar
